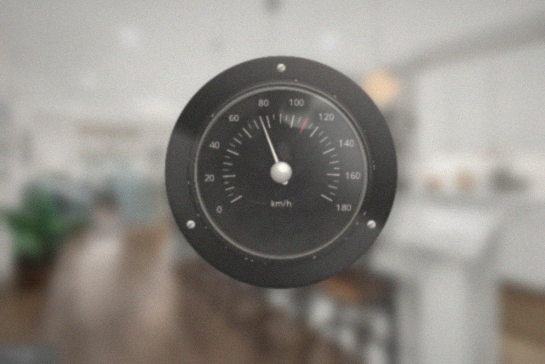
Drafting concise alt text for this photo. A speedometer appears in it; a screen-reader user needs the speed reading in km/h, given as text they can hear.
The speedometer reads 75 km/h
